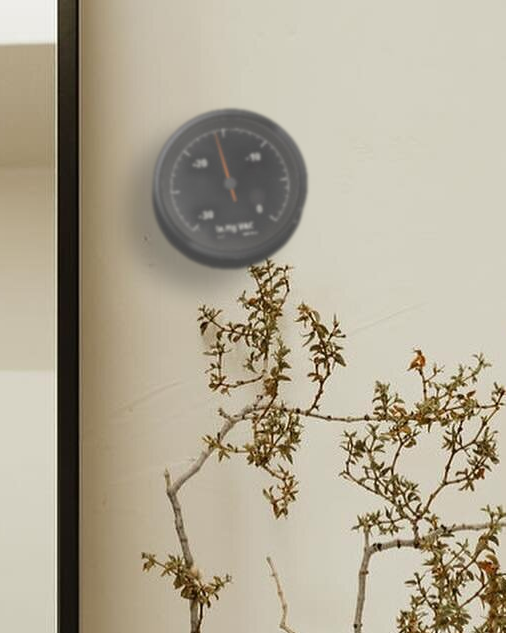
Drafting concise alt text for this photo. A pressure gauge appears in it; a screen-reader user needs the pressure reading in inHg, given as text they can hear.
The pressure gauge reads -16 inHg
